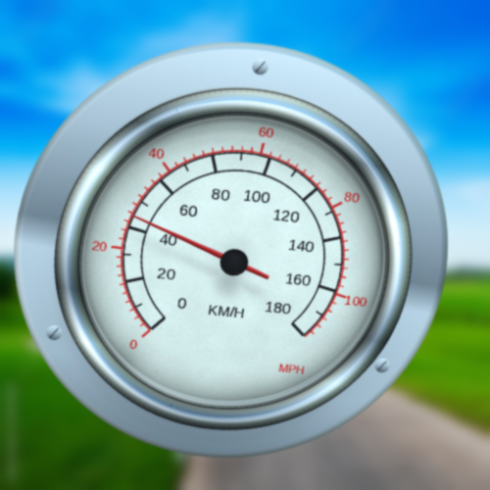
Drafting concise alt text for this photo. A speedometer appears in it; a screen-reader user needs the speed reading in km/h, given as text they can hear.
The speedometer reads 45 km/h
